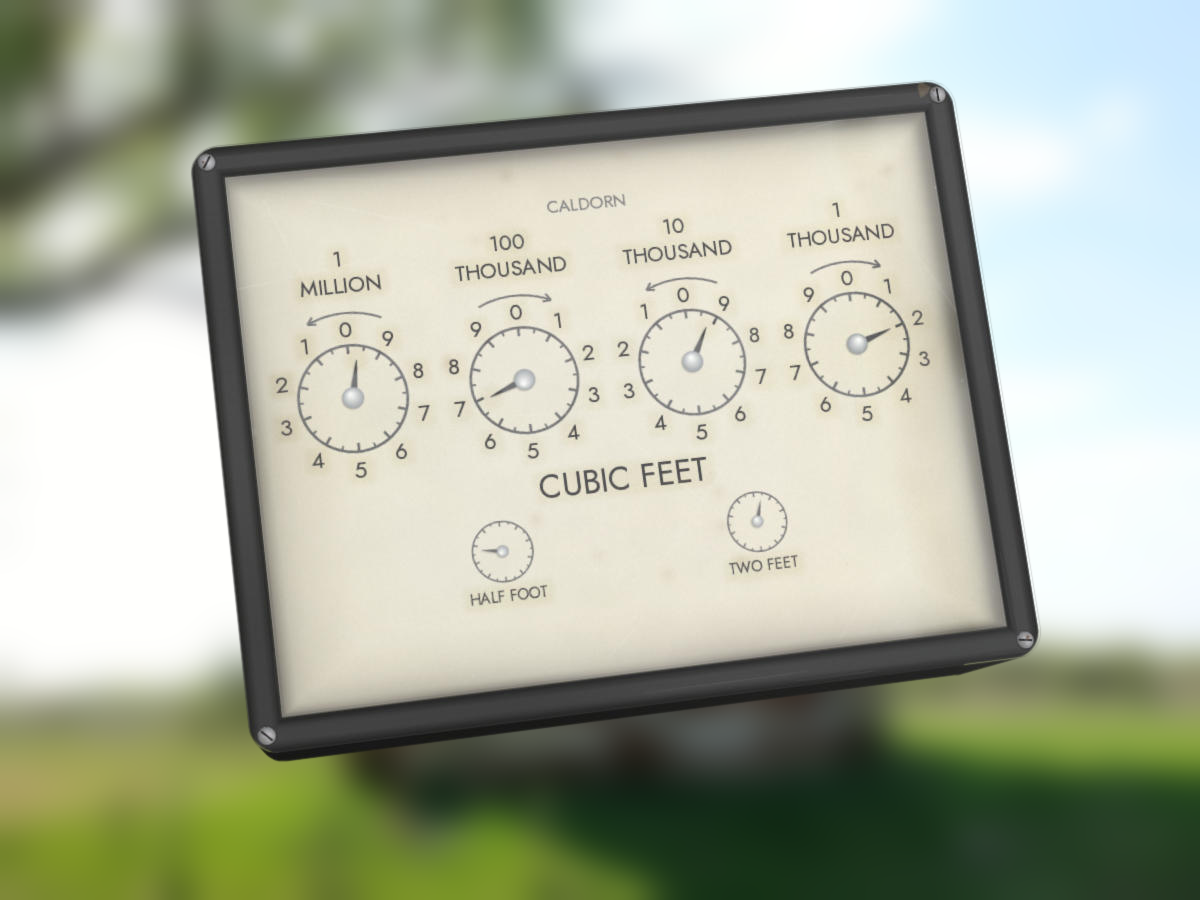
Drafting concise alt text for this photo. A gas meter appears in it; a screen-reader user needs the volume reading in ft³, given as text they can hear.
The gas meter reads 969200 ft³
